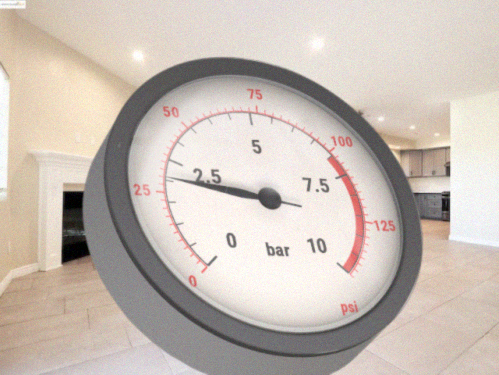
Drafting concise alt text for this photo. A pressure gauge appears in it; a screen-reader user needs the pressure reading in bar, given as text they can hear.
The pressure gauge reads 2 bar
